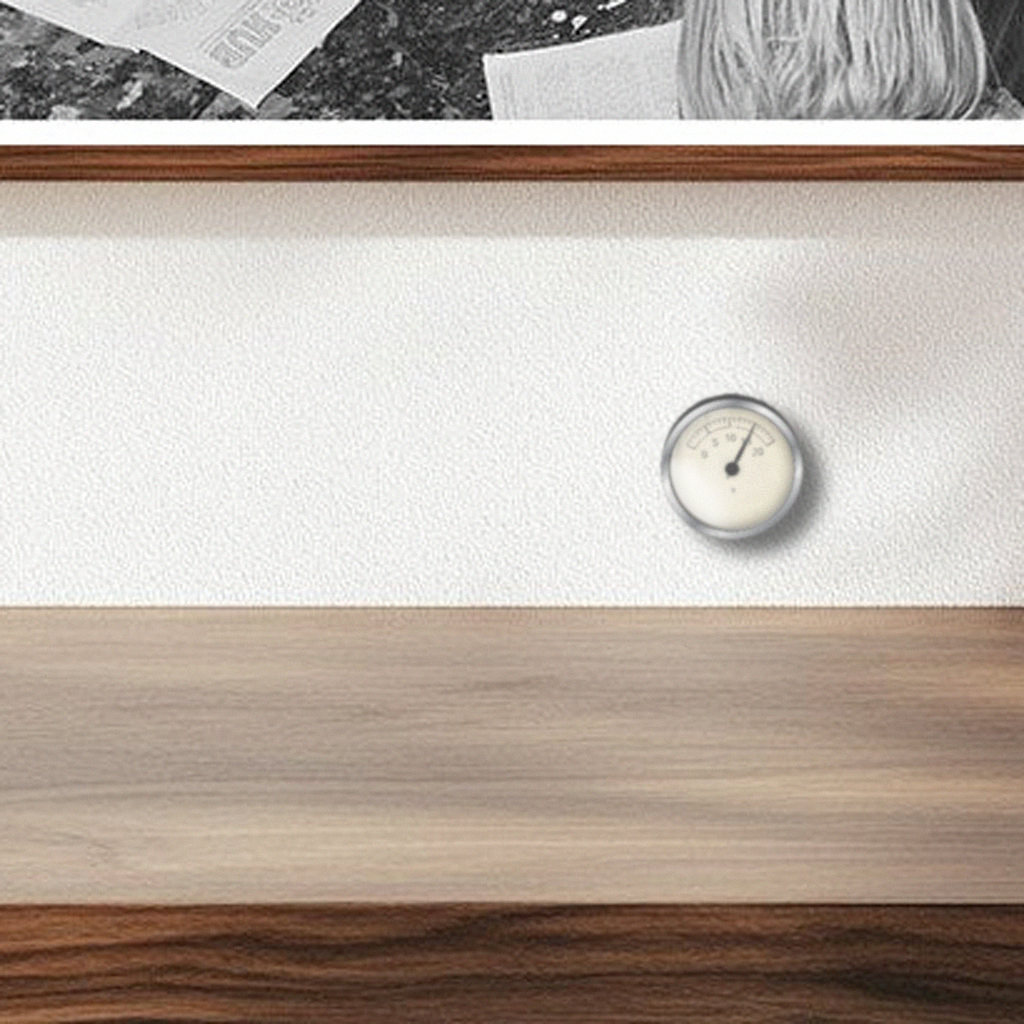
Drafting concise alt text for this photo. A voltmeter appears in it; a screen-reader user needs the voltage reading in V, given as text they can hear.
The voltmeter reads 15 V
